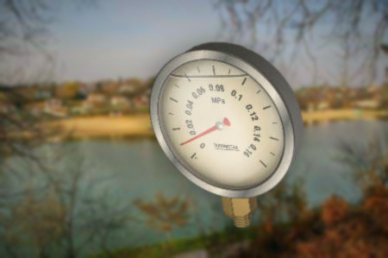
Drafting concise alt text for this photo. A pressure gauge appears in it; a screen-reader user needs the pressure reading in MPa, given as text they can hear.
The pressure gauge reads 0.01 MPa
